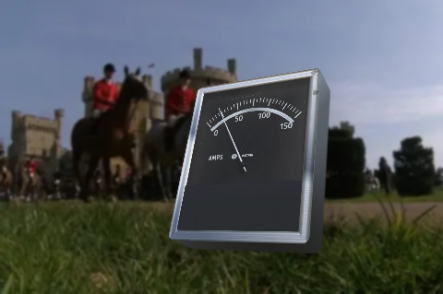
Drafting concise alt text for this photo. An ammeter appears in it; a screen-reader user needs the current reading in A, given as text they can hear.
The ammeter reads 25 A
